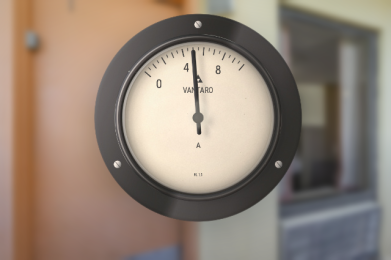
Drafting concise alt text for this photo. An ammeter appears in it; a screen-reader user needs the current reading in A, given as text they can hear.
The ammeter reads 5 A
